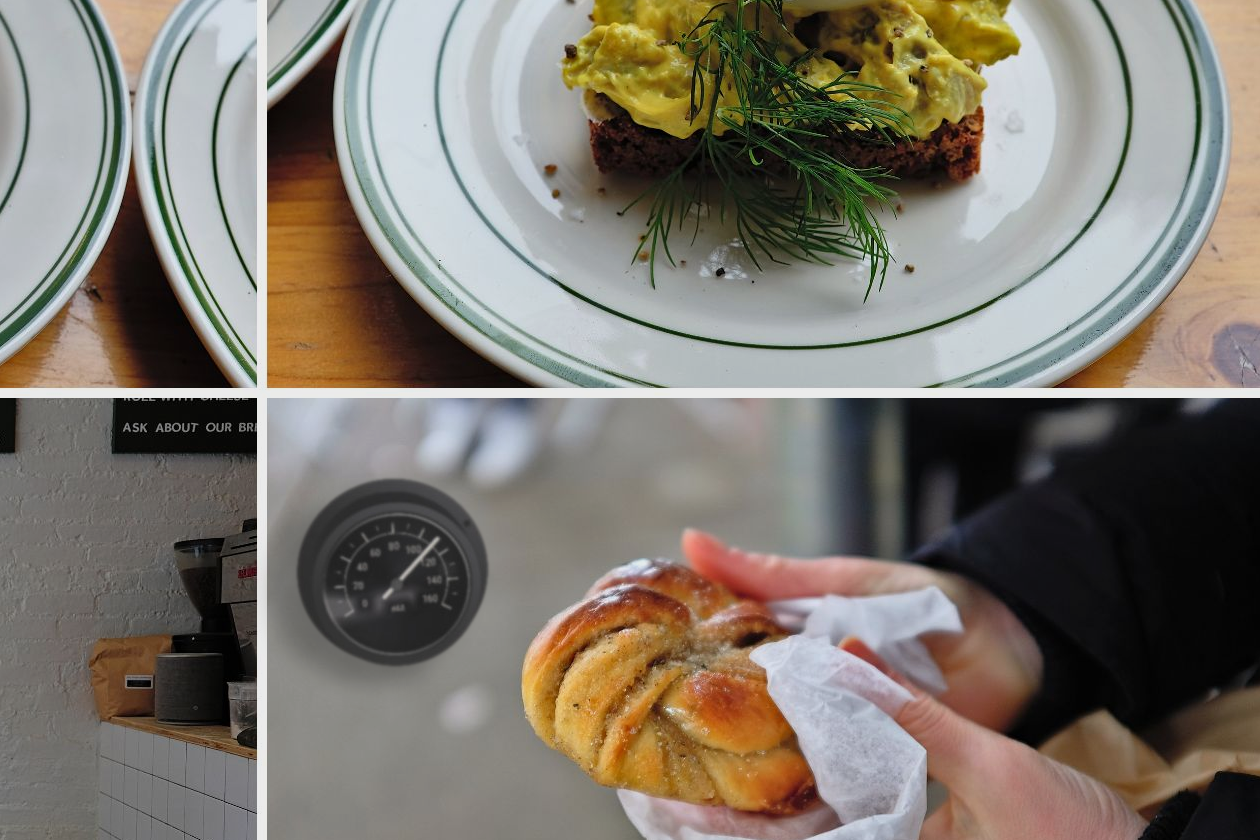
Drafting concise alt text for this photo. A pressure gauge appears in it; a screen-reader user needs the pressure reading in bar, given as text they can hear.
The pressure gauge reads 110 bar
